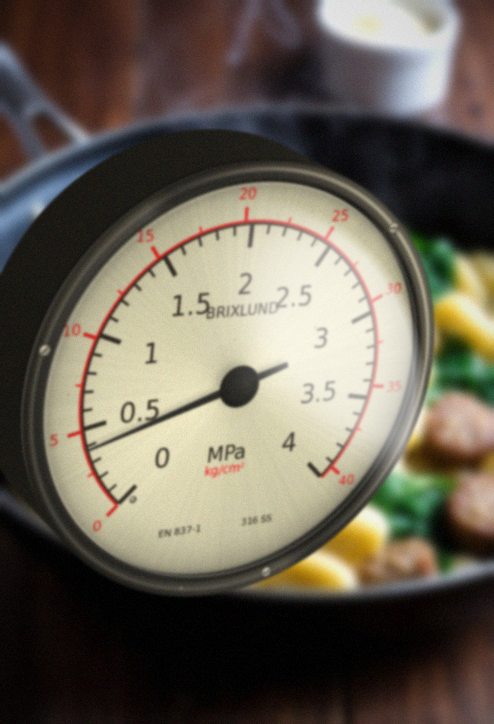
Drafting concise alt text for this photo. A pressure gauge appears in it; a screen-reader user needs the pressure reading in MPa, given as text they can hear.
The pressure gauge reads 0.4 MPa
